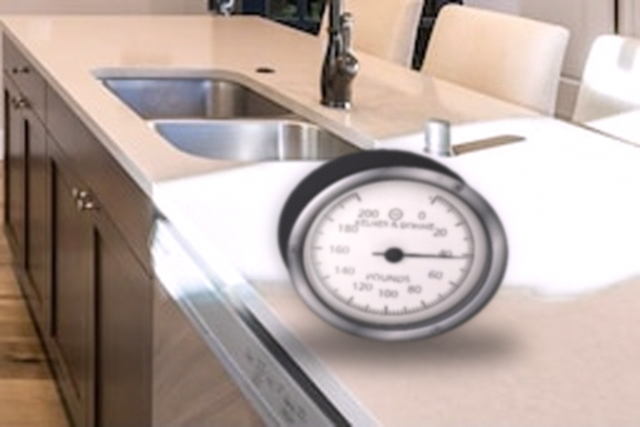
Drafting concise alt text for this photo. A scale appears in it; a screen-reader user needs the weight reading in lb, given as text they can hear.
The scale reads 40 lb
